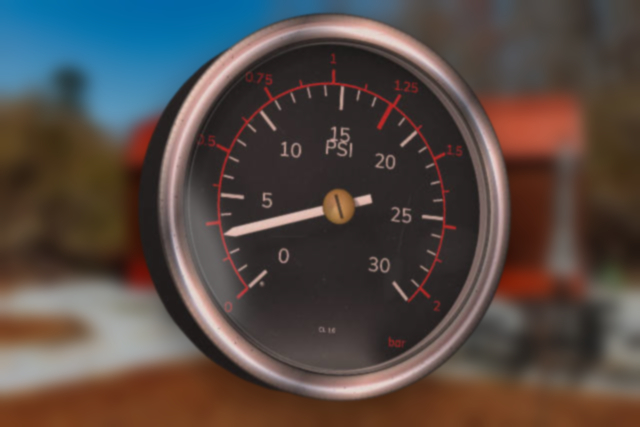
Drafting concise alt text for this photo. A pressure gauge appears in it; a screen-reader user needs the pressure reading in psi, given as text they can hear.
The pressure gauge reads 3 psi
